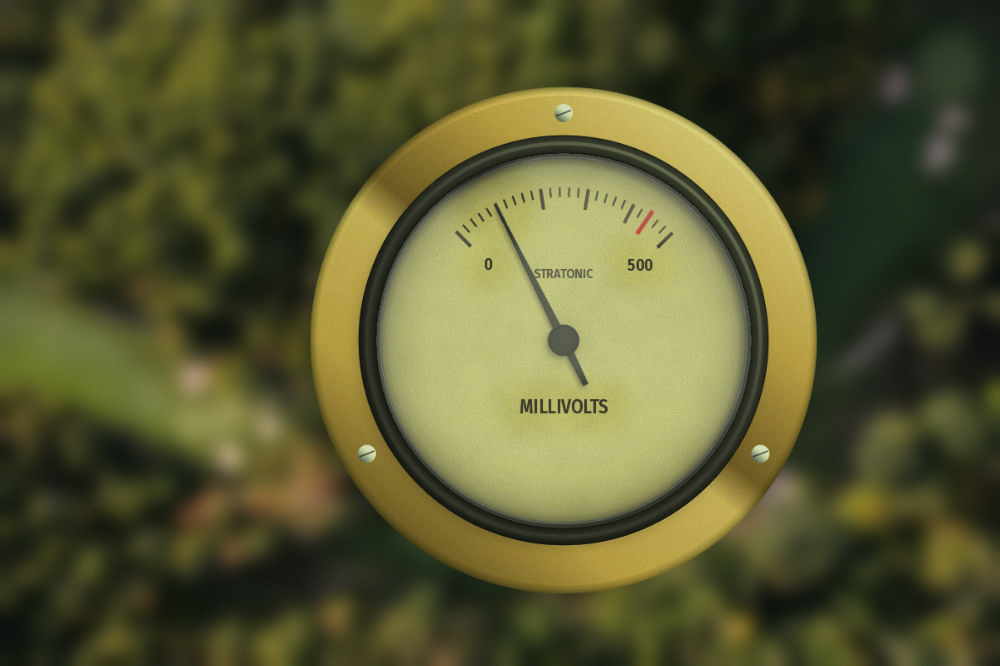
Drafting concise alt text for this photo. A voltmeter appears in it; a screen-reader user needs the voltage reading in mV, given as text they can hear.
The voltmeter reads 100 mV
